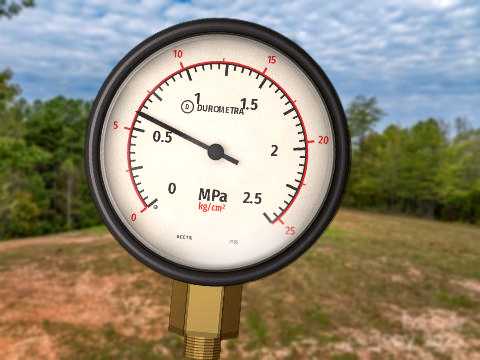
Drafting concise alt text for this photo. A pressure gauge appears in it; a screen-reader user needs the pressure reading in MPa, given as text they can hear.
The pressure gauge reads 0.6 MPa
